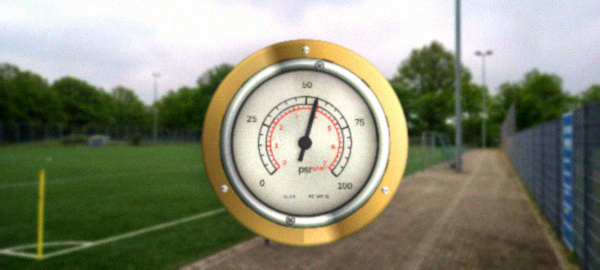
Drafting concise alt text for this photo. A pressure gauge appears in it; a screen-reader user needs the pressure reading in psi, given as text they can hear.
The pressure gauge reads 55 psi
